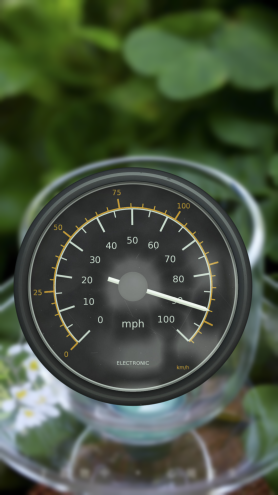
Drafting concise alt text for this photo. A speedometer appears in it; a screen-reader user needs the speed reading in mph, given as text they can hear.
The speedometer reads 90 mph
